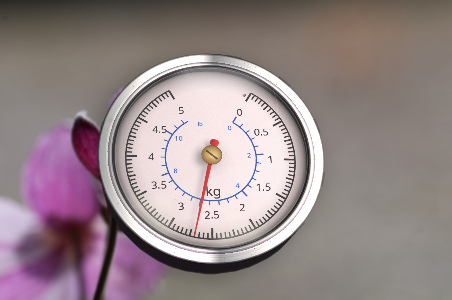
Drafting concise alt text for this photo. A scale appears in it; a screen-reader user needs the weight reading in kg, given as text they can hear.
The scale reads 2.7 kg
